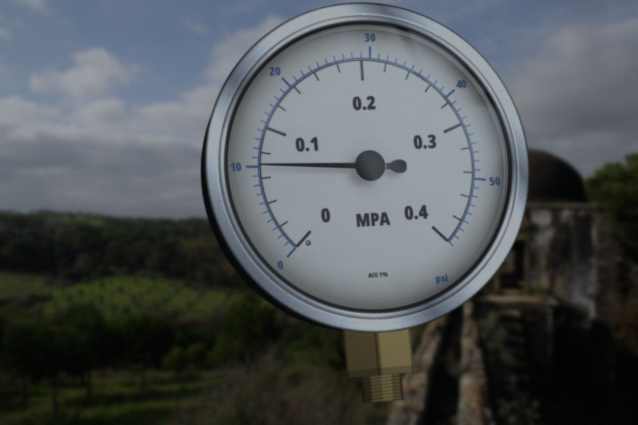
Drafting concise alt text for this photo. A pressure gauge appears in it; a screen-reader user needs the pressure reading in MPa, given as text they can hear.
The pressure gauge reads 0.07 MPa
